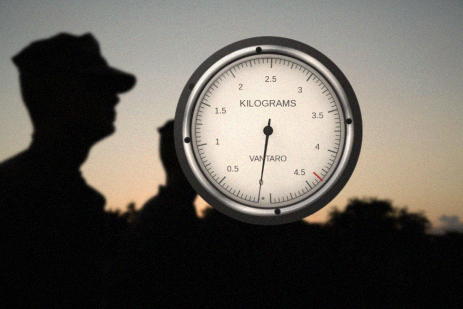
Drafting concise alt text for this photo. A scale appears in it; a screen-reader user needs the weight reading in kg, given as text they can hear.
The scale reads 0 kg
